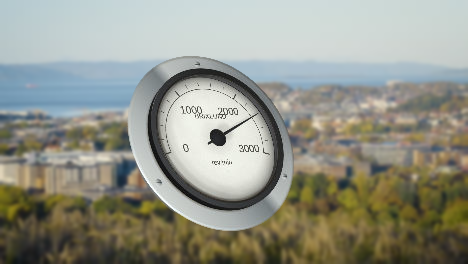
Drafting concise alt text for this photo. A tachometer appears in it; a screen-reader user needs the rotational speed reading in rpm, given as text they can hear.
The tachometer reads 2400 rpm
